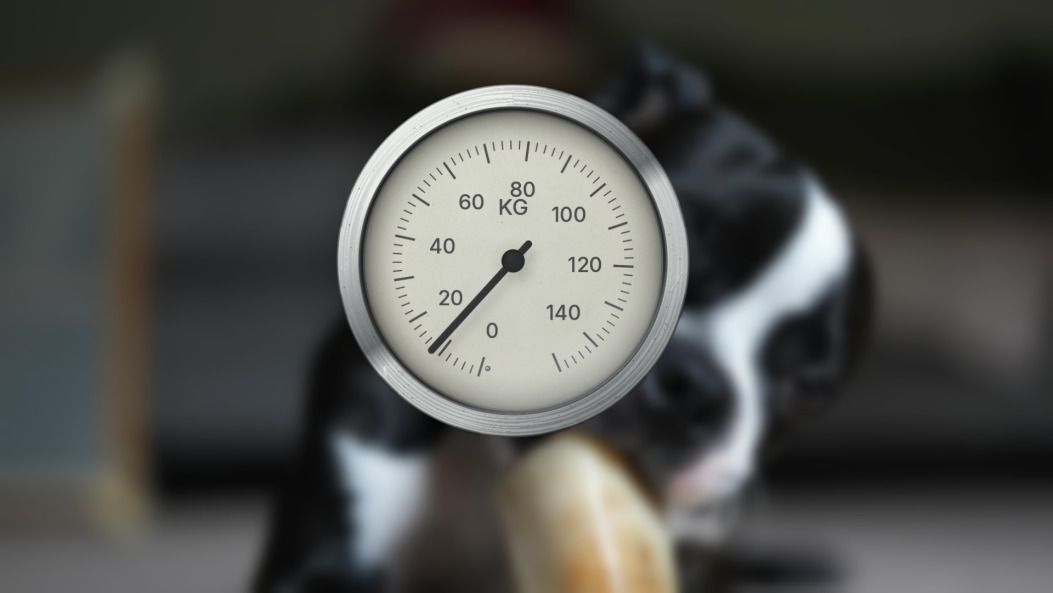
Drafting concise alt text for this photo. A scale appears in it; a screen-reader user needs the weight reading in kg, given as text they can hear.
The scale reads 12 kg
